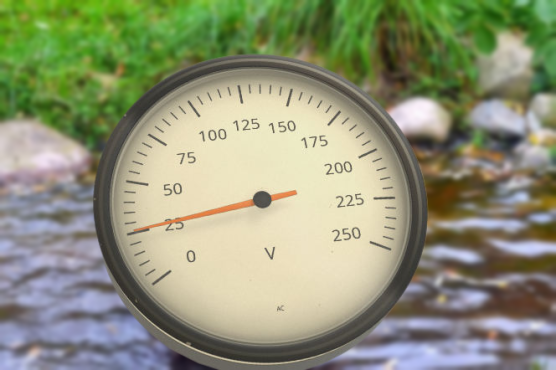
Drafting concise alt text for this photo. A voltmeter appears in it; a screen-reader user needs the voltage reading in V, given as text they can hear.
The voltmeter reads 25 V
